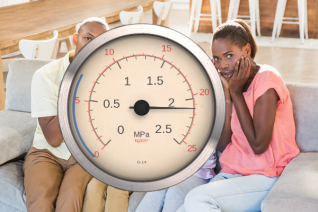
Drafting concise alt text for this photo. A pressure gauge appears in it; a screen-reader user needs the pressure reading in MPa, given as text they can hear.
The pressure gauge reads 2.1 MPa
